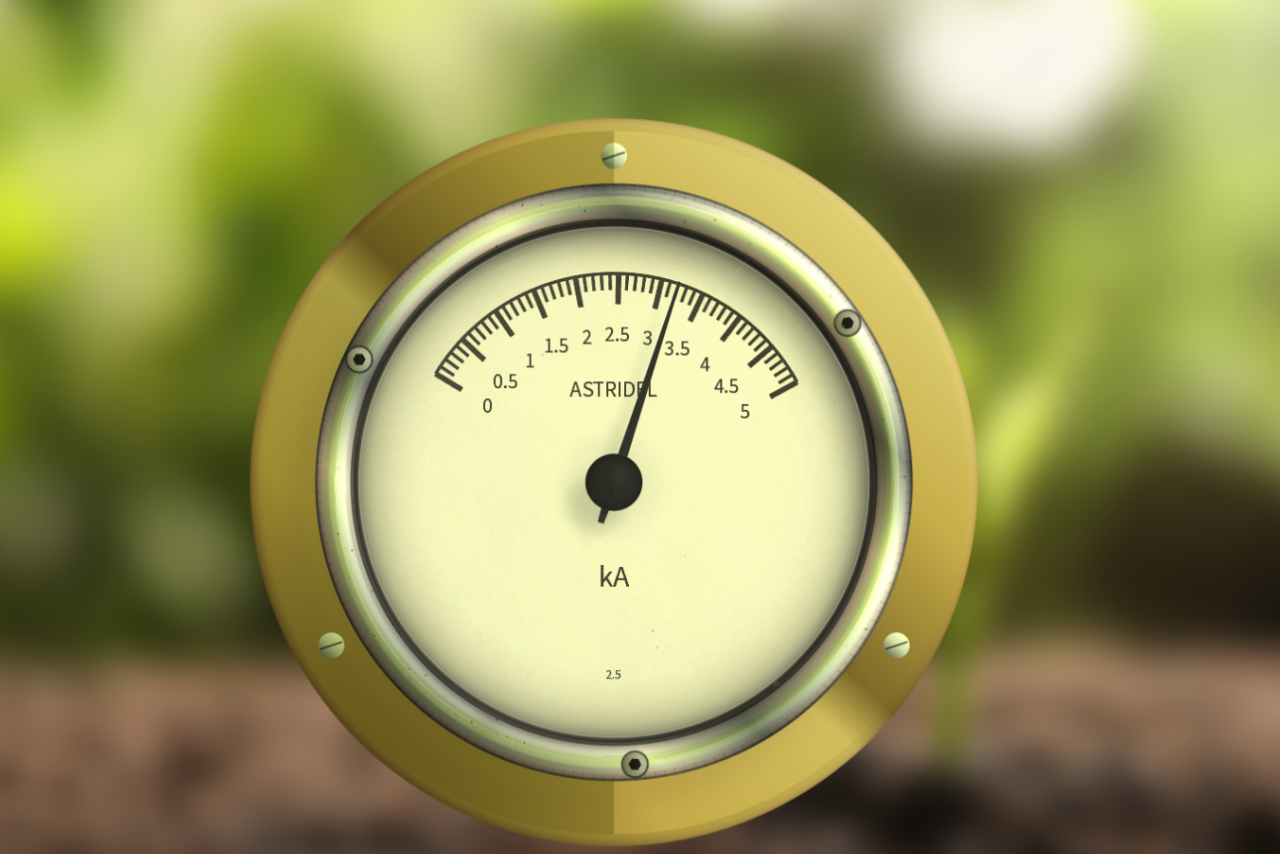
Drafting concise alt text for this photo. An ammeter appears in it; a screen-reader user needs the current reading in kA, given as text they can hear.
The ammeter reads 3.2 kA
